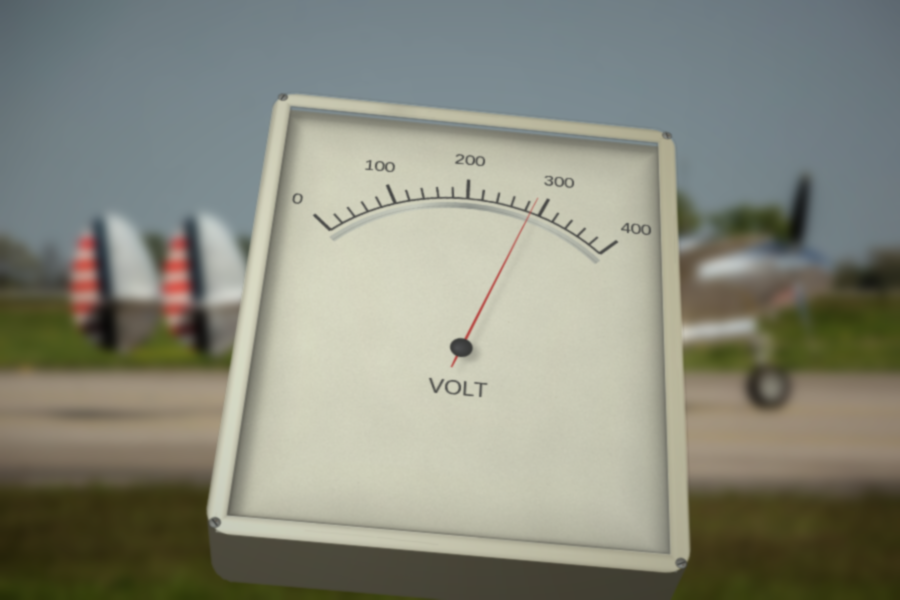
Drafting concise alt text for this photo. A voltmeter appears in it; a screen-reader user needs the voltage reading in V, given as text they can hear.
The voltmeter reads 290 V
